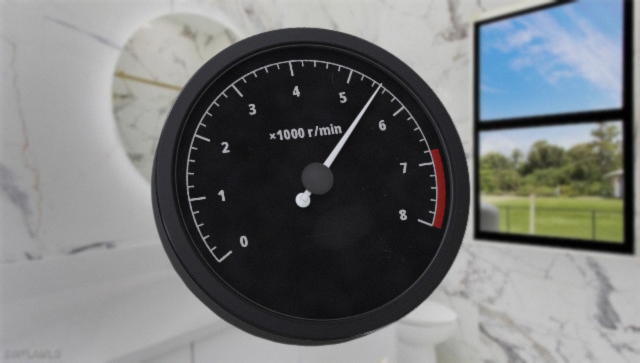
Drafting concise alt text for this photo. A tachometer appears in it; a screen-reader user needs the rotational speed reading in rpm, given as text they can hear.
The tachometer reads 5500 rpm
